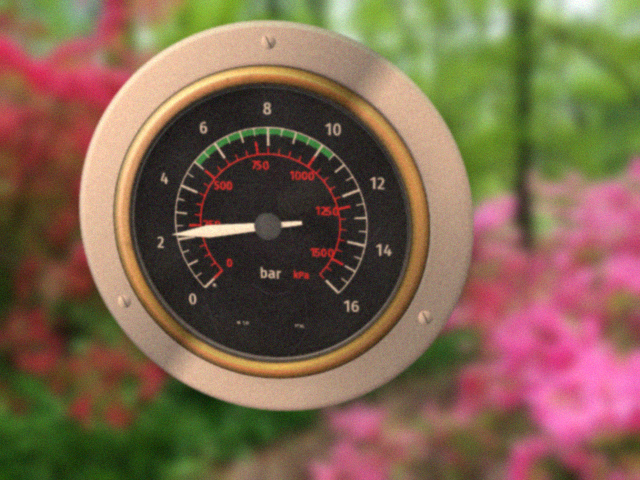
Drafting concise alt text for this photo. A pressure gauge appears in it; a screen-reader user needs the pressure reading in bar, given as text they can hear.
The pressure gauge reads 2.25 bar
